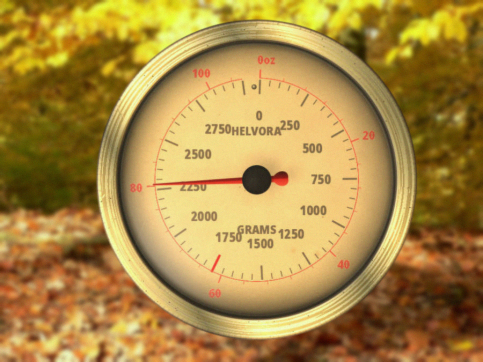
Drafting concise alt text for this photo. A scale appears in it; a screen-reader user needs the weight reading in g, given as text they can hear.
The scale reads 2275 g
